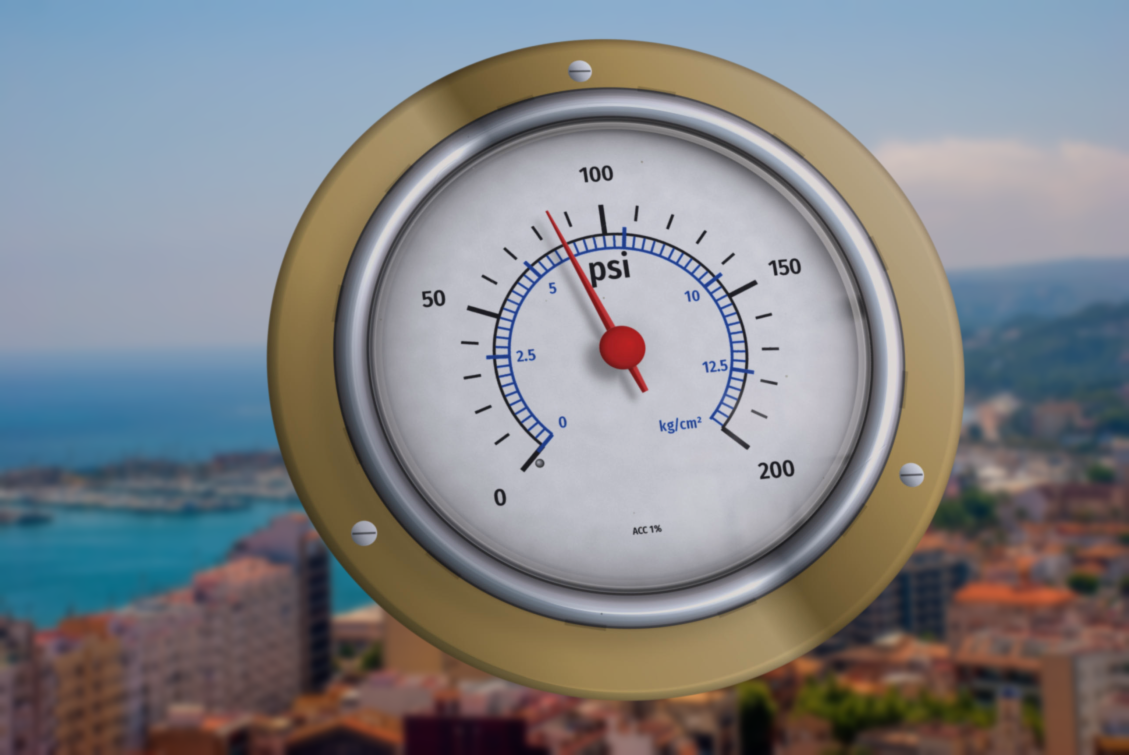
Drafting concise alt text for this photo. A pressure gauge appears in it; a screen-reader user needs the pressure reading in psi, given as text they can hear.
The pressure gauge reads 85 psi
